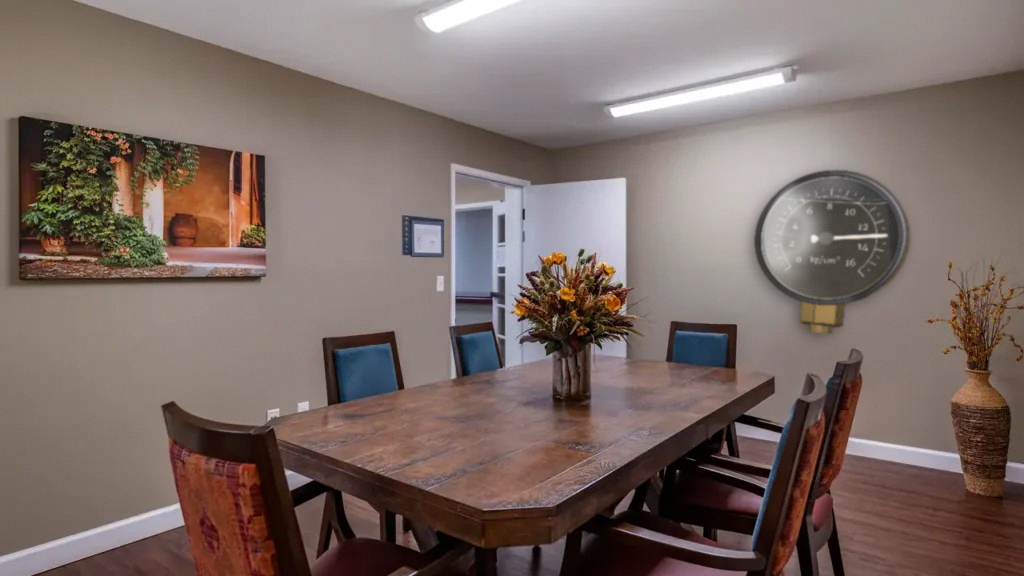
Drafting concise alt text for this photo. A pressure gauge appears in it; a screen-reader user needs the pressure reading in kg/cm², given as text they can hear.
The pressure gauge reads 13 kg/cm²
